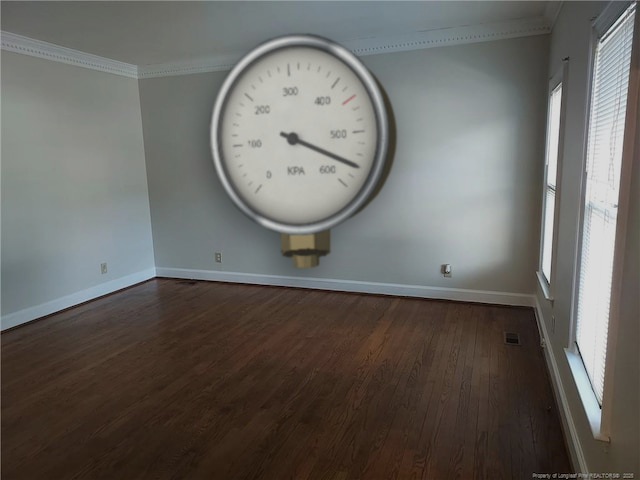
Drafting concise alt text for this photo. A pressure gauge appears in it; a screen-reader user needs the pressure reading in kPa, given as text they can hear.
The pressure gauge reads 560 kPa
